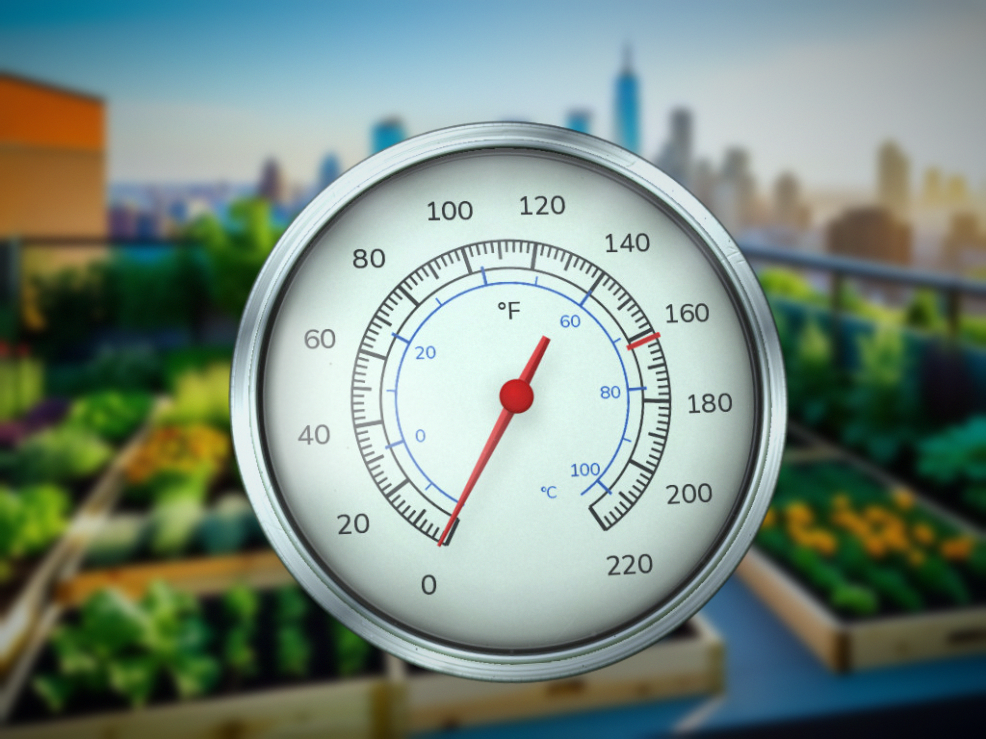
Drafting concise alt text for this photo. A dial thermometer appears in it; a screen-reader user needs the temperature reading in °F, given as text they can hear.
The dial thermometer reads 2 °F
